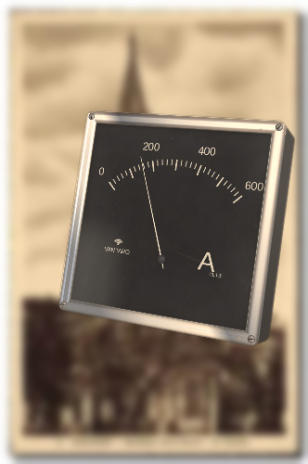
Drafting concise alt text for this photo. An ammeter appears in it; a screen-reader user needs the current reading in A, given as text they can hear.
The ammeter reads 160 A
